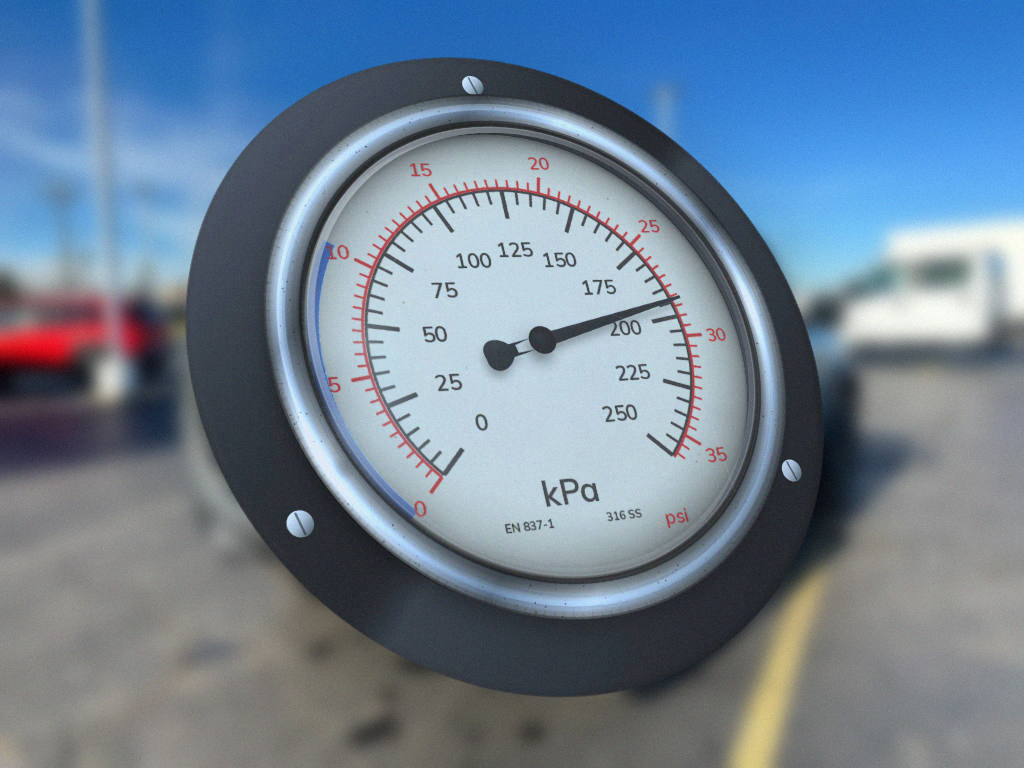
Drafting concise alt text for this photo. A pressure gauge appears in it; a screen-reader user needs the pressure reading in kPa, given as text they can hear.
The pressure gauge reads 195 kPa
